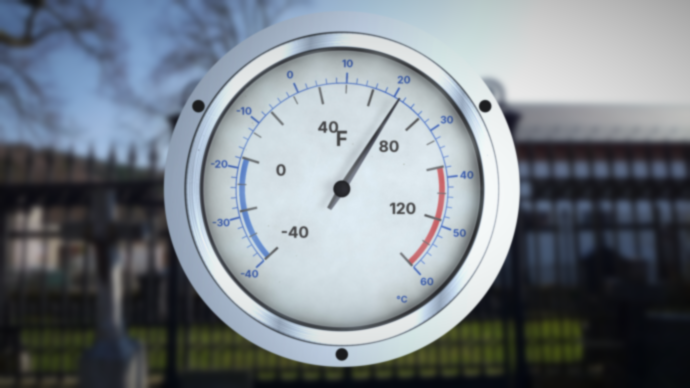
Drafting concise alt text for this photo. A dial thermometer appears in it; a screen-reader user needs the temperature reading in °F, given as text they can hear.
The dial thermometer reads 70 °F
